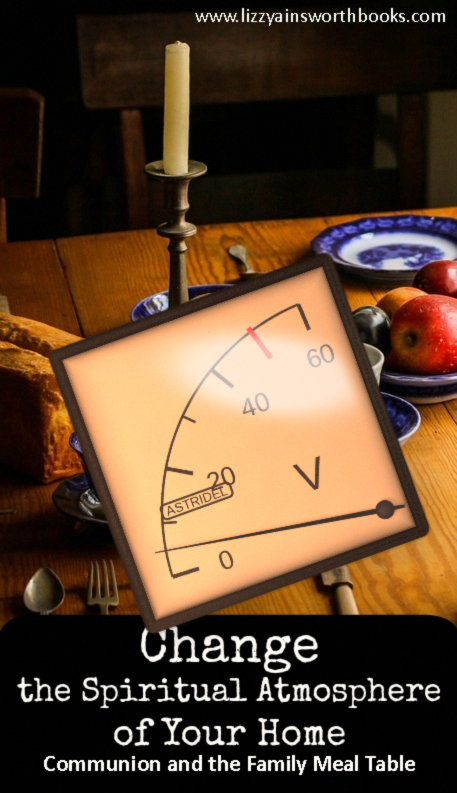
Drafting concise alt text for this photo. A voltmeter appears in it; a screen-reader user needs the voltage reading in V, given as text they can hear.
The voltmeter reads 5 V
